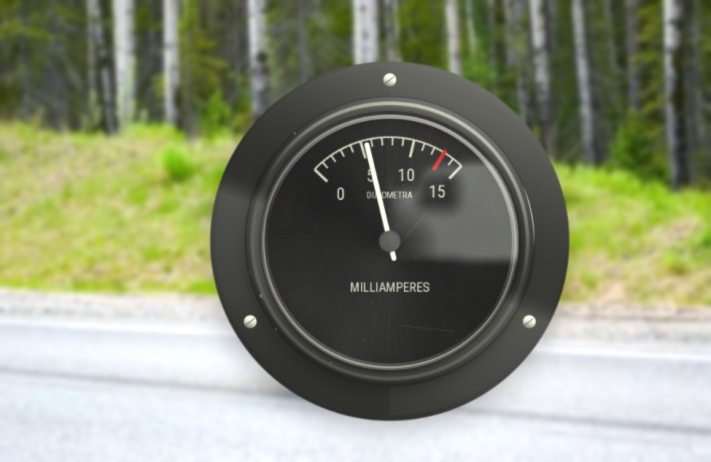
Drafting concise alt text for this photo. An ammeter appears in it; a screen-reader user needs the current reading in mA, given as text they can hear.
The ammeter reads 5.5 mA
